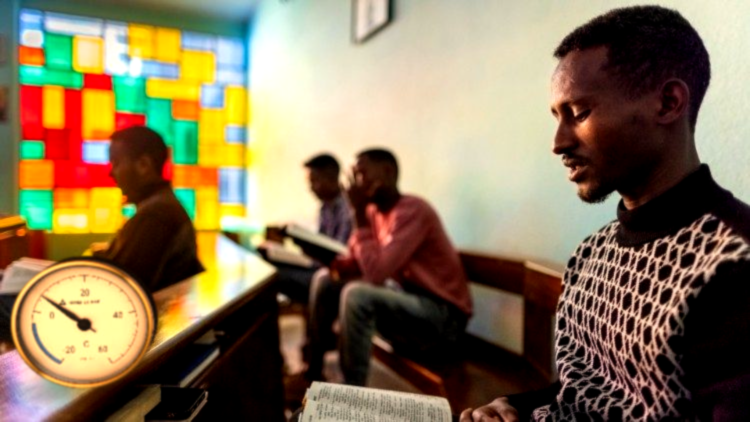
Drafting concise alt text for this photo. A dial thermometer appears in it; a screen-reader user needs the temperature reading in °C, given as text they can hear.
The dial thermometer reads 6 °C
